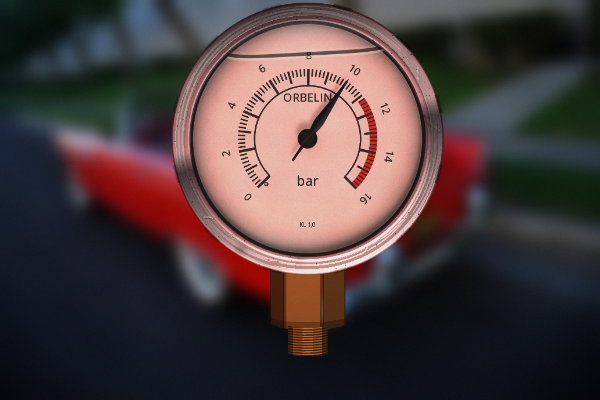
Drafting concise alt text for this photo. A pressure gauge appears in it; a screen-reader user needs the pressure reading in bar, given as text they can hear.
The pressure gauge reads 10 bar
